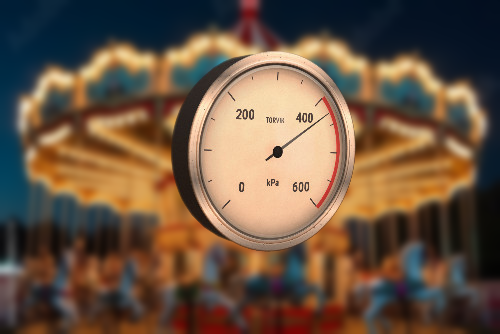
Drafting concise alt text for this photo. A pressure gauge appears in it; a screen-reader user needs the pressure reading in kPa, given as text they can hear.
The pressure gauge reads 425 kPa
